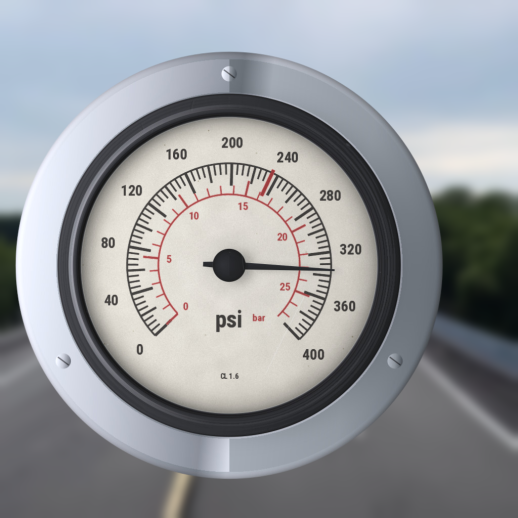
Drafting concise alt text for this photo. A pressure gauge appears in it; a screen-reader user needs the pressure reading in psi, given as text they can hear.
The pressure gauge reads 335 psi
